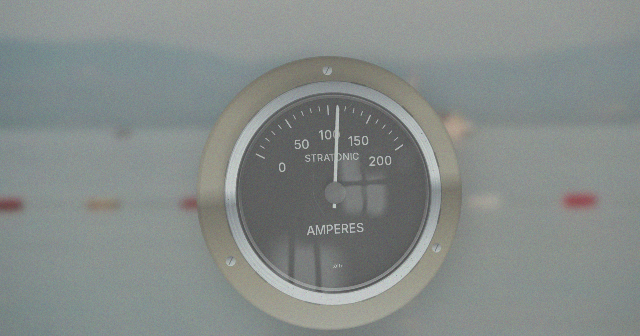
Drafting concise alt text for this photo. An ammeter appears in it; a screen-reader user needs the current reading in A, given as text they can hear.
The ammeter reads 110 A
